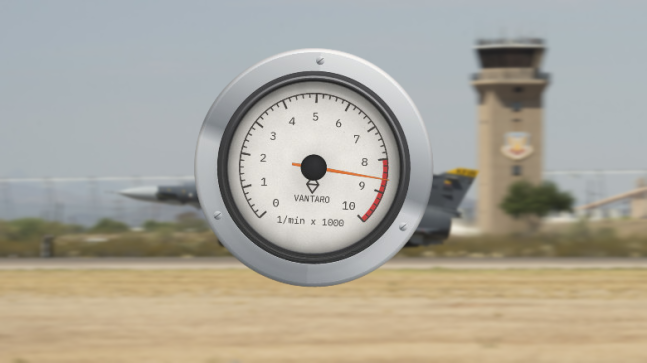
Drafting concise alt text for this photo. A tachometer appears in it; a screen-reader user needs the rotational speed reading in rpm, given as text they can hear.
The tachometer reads 8600 rpm
